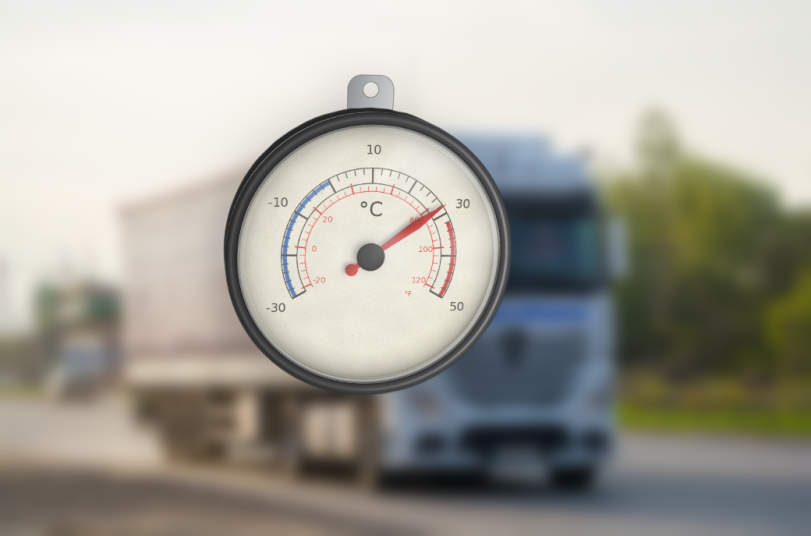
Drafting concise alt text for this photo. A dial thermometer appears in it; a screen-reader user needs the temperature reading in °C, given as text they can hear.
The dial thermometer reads 28 °C
